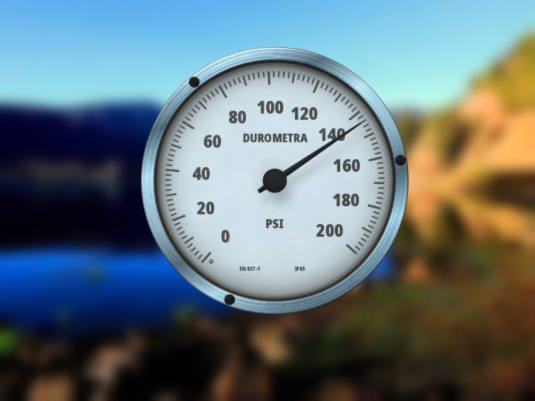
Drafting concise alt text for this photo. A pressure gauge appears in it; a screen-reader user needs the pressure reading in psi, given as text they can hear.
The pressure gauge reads 144 psi
